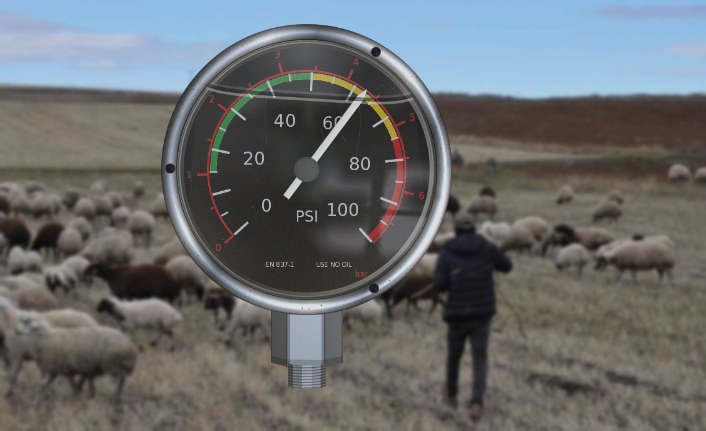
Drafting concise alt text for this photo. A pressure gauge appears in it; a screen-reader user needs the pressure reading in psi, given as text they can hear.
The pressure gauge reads 62.5 psi
